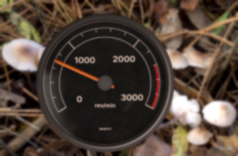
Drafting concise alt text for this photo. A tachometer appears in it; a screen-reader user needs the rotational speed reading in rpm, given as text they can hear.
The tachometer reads 700 rpm
